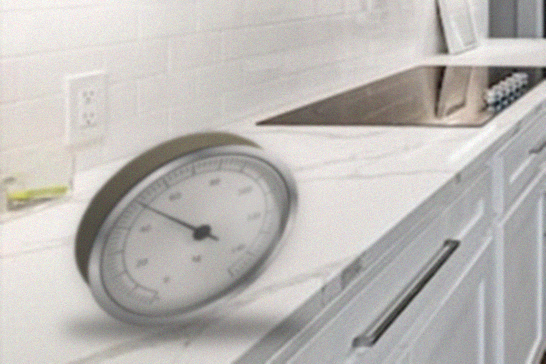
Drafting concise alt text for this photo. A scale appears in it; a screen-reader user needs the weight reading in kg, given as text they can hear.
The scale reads 50 kg
